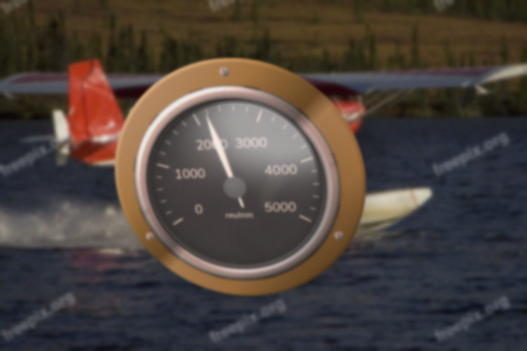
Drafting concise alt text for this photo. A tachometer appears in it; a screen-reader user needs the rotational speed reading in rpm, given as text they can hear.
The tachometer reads 2200 rpm
